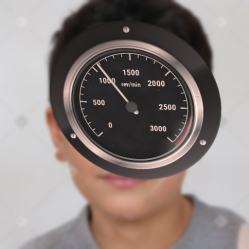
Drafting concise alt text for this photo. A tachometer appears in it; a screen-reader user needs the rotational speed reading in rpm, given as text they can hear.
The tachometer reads 1100 rpm
